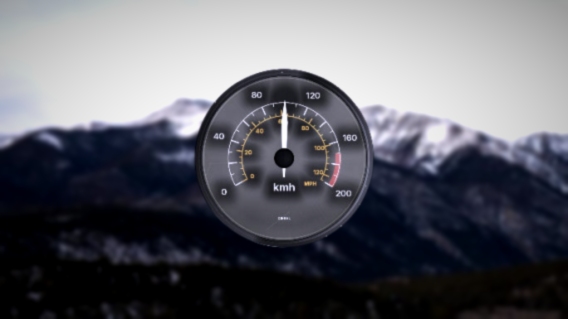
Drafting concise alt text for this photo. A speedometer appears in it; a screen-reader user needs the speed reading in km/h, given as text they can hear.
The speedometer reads 100 km/h
